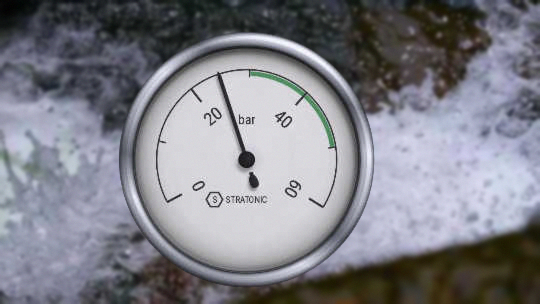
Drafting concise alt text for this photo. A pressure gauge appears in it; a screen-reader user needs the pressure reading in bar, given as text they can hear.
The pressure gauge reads 25 bar
